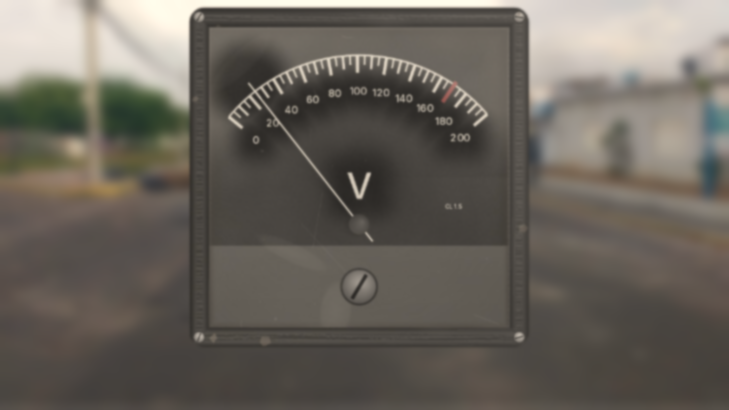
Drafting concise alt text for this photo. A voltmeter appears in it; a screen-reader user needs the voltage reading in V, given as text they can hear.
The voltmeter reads 25 V
